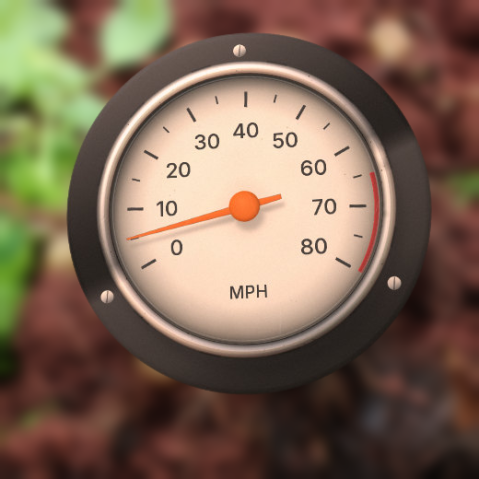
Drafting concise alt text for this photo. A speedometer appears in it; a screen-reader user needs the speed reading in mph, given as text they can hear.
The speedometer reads 5 mph
